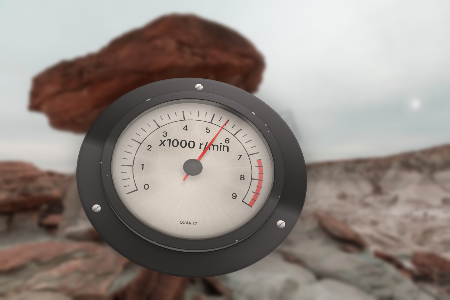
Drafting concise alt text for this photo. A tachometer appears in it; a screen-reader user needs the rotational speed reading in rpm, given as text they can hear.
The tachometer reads 5500 rpm
